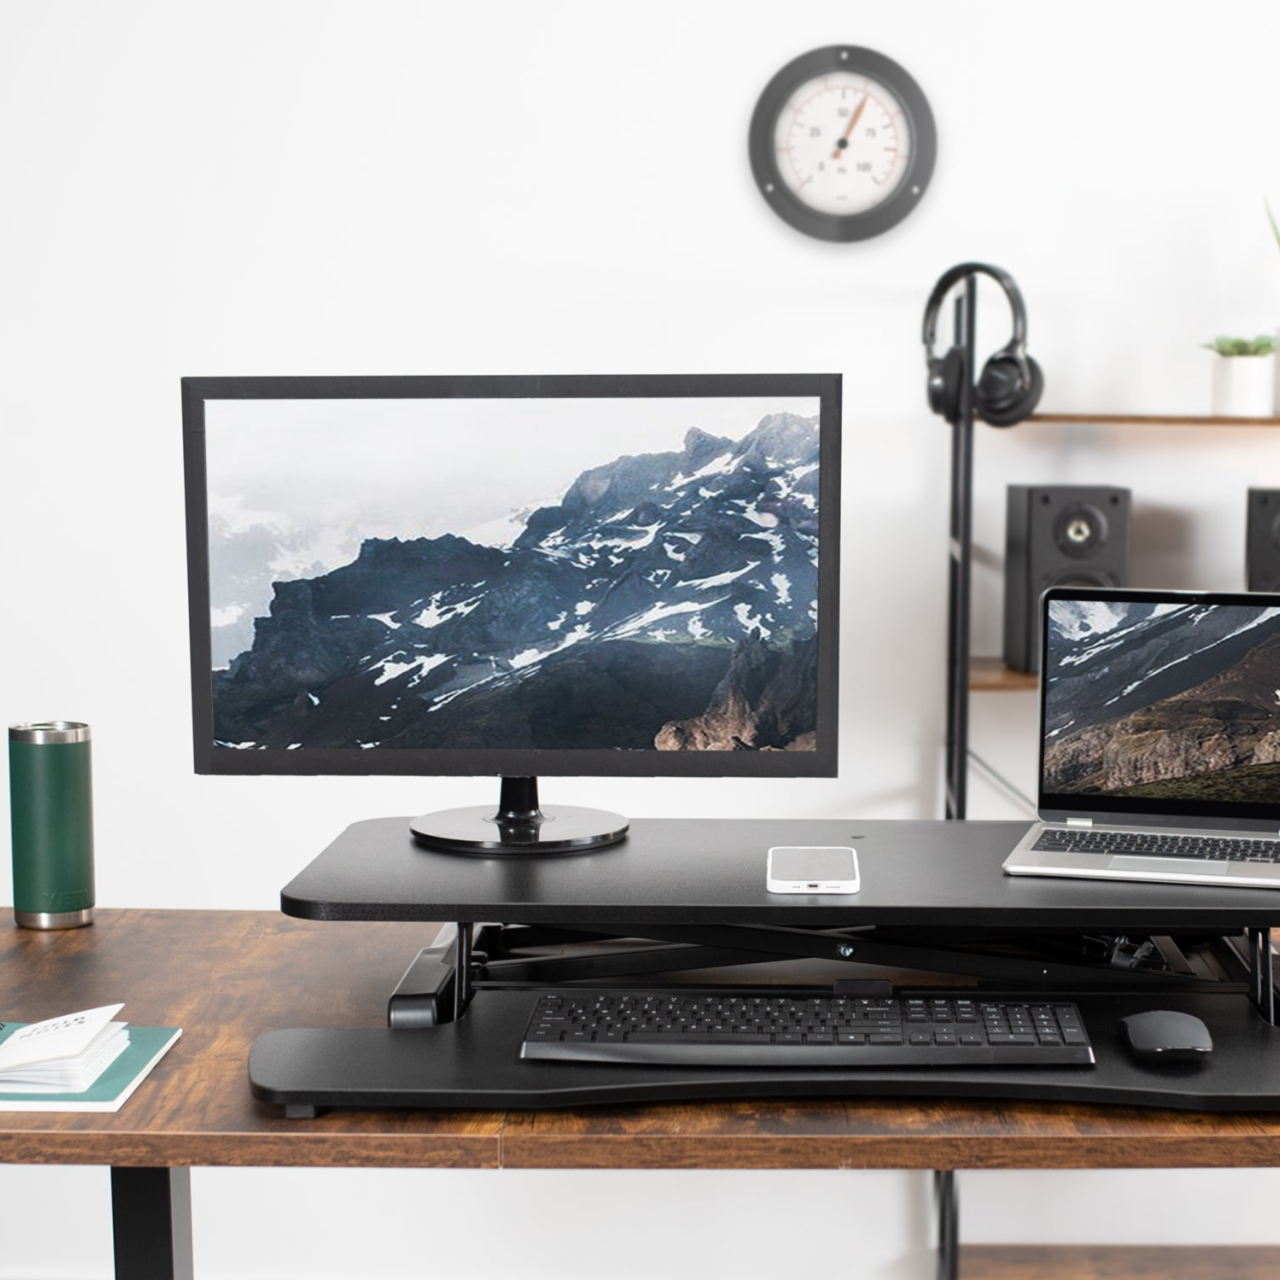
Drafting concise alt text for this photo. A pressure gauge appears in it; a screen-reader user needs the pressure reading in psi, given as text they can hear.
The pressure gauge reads 60 psi
